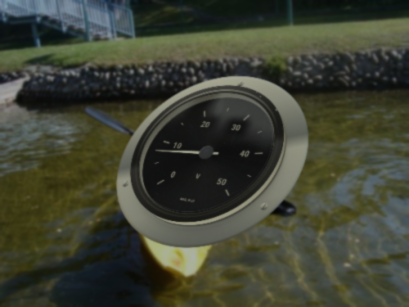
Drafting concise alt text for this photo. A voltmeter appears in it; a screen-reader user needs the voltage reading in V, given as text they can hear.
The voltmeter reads 7.5 V
